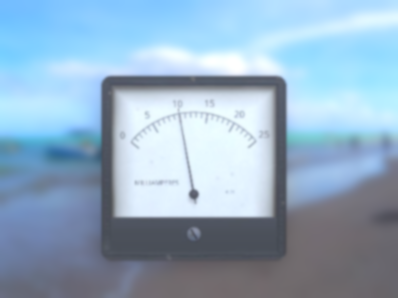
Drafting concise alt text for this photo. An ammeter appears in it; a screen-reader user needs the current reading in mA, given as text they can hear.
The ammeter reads 10 mA
